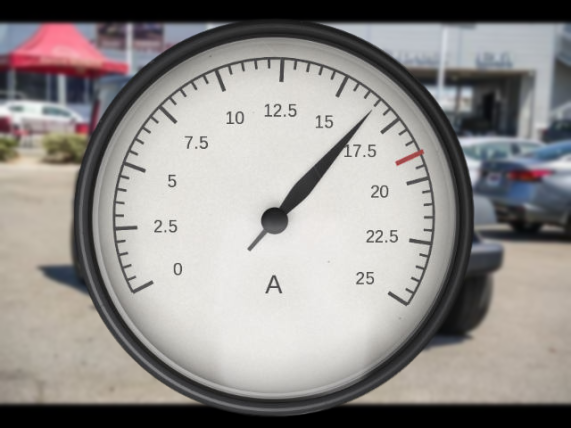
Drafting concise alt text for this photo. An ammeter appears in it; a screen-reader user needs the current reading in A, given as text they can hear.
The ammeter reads 16.5 A
